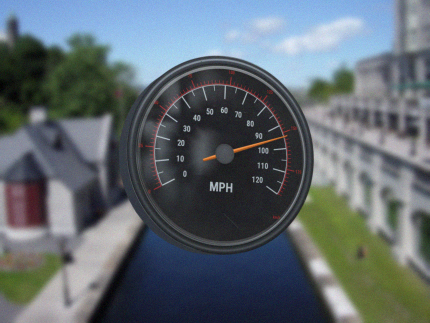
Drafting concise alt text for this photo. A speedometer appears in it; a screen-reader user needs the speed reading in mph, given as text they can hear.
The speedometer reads 95 mph
